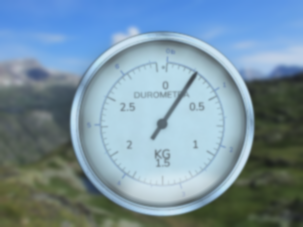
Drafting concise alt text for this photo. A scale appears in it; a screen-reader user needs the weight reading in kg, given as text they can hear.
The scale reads 0.25 kg
